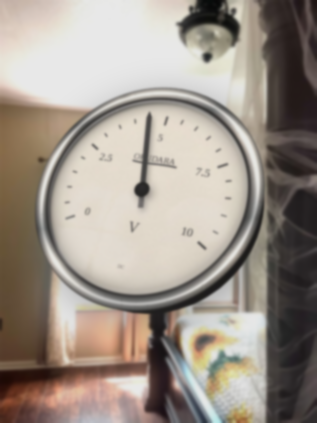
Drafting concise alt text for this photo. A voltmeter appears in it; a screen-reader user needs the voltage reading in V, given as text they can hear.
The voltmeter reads 4.5 V
